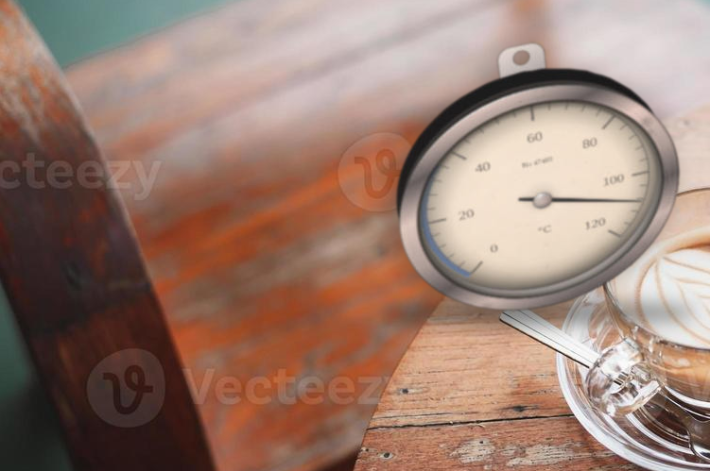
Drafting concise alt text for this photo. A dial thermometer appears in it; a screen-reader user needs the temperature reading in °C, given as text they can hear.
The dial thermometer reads 108 °C
